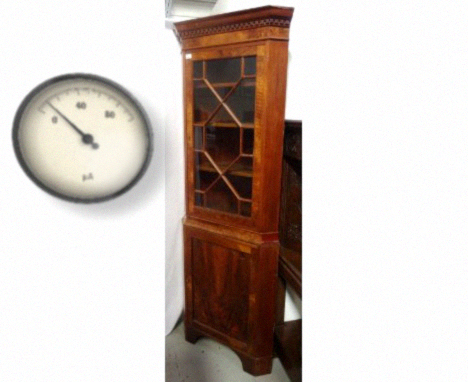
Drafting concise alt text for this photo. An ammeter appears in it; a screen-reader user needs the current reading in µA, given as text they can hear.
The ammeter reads 10 µA
